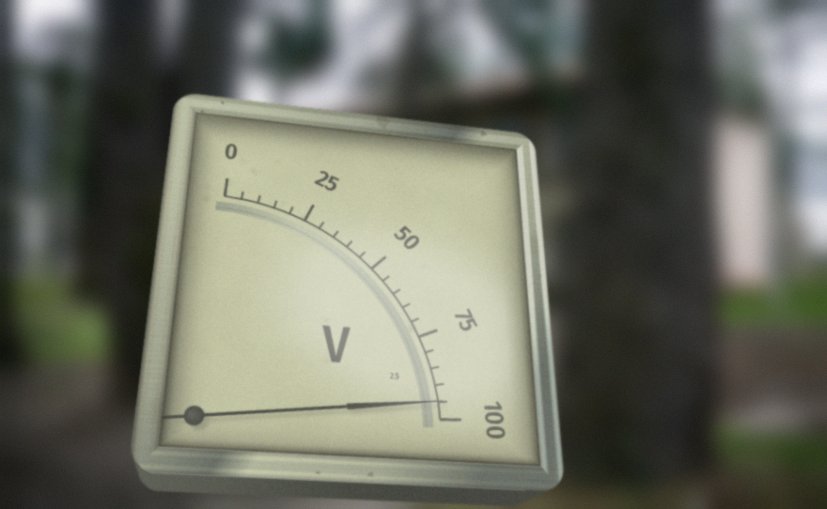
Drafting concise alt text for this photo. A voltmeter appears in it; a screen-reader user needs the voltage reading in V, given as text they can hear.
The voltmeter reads 95 V
